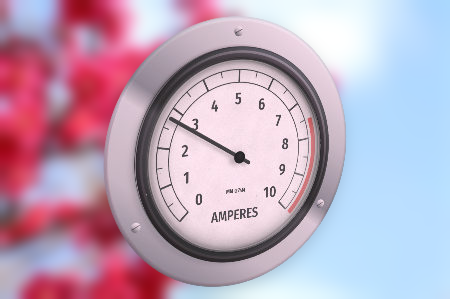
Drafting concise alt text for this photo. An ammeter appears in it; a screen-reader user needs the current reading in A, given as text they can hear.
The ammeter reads 2.75 A
